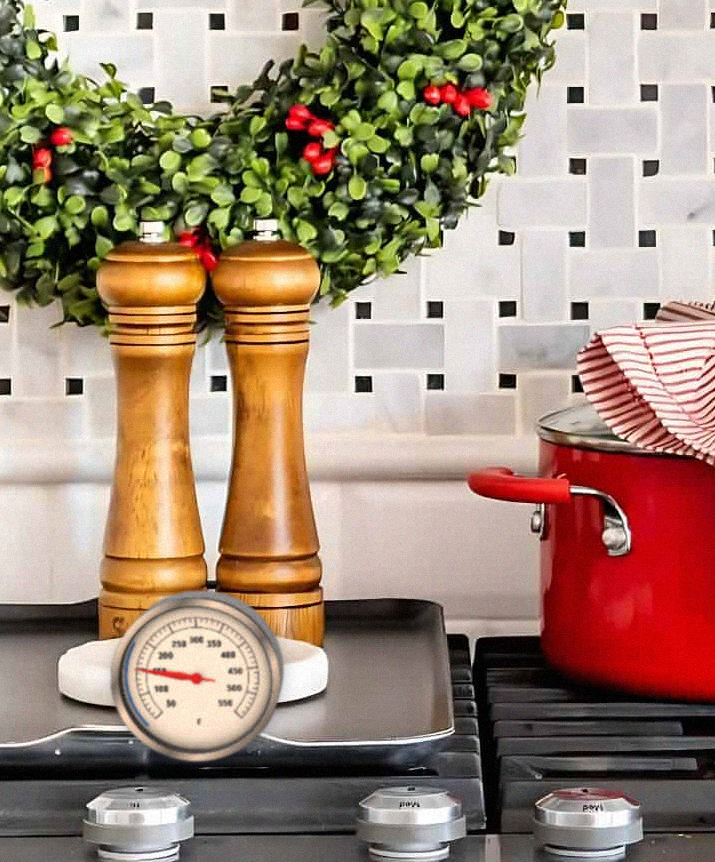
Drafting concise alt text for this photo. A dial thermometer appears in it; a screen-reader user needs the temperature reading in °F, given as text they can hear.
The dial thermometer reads 150 °F
